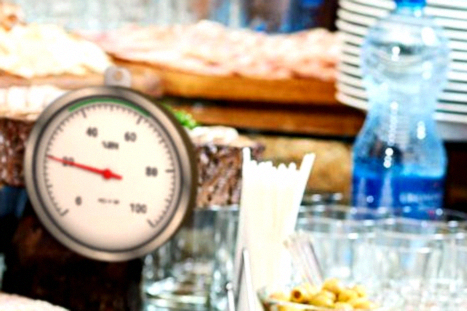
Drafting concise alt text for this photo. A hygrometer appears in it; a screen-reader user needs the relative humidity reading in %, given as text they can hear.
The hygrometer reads 20 %
